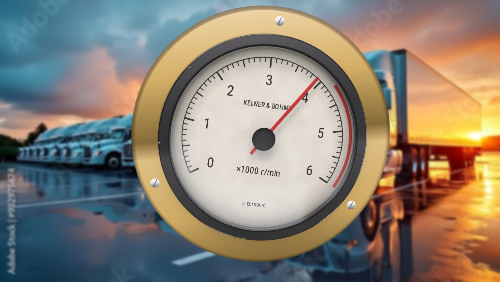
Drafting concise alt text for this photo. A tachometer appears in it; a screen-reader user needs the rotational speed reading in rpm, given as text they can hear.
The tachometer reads 3900 rpm
